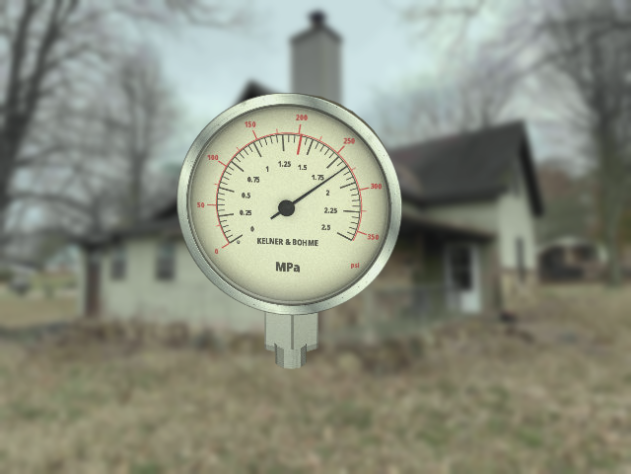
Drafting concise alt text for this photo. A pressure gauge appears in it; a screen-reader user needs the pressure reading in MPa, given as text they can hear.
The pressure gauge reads 1.85 MPa
